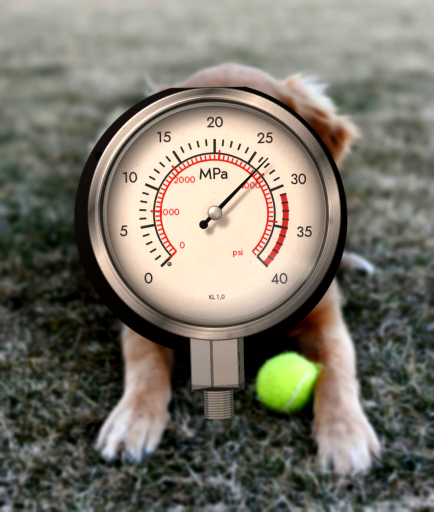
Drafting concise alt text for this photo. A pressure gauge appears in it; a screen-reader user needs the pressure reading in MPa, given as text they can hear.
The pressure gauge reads 26.5 MPa
